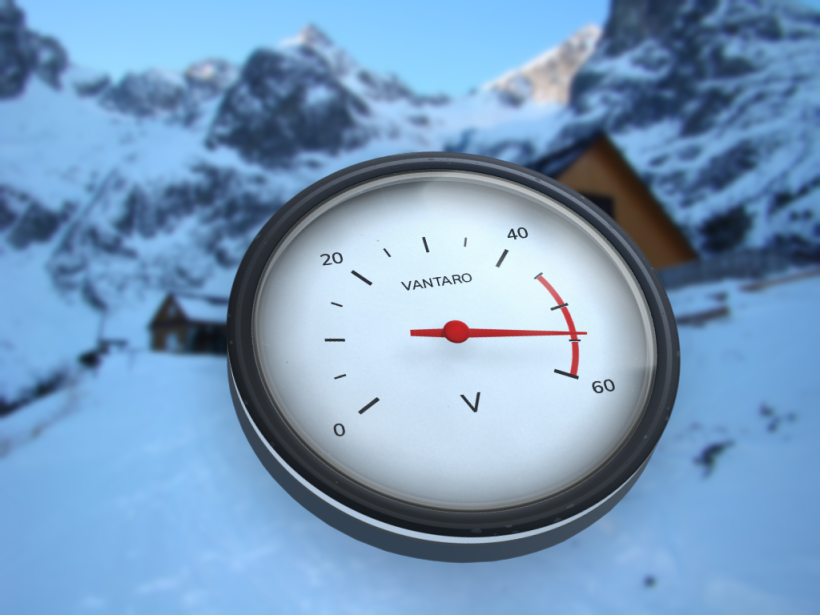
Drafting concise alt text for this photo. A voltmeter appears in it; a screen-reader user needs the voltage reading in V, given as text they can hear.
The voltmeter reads 55 V
